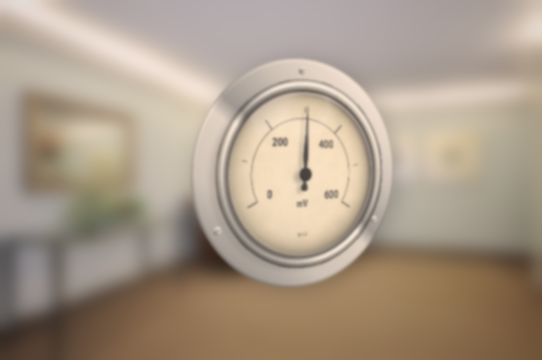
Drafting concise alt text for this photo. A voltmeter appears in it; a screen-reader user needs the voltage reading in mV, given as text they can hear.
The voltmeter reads 300 mV
